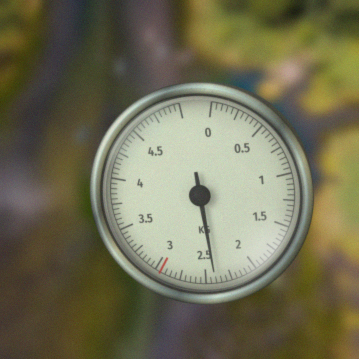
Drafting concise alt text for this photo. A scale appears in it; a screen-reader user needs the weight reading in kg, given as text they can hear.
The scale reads 2.4 kg
